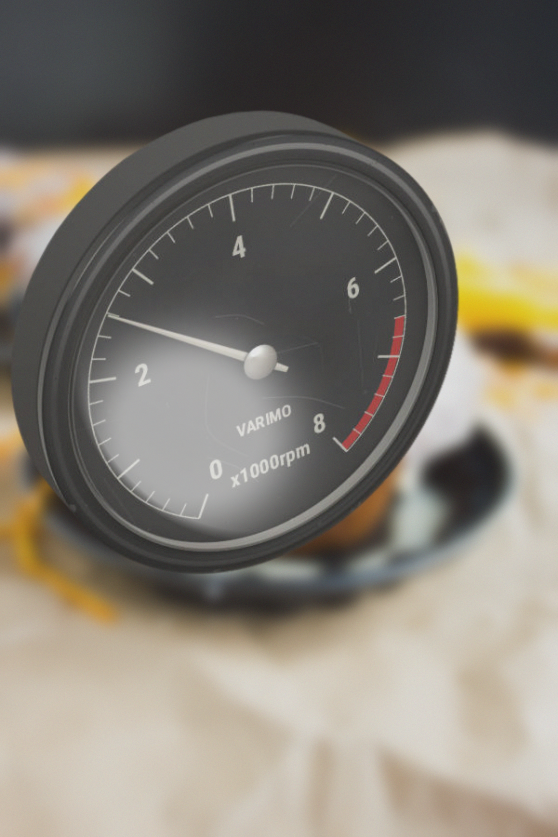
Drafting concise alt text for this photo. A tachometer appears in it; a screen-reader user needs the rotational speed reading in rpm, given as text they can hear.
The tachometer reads 2600 rpm
